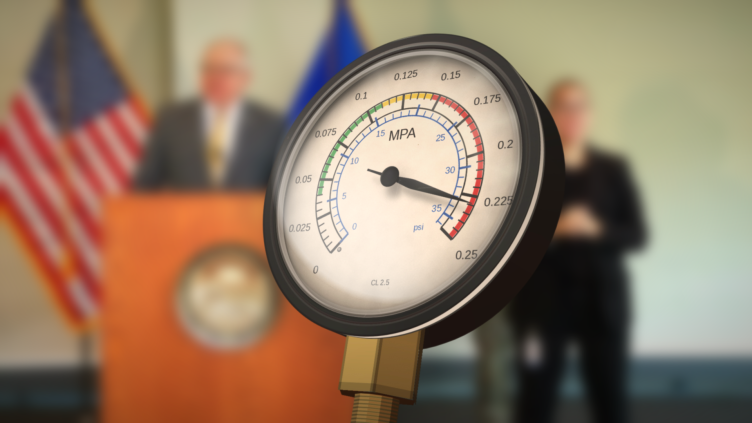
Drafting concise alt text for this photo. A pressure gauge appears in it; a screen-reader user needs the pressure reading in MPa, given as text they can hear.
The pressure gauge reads 0.23 MPa
